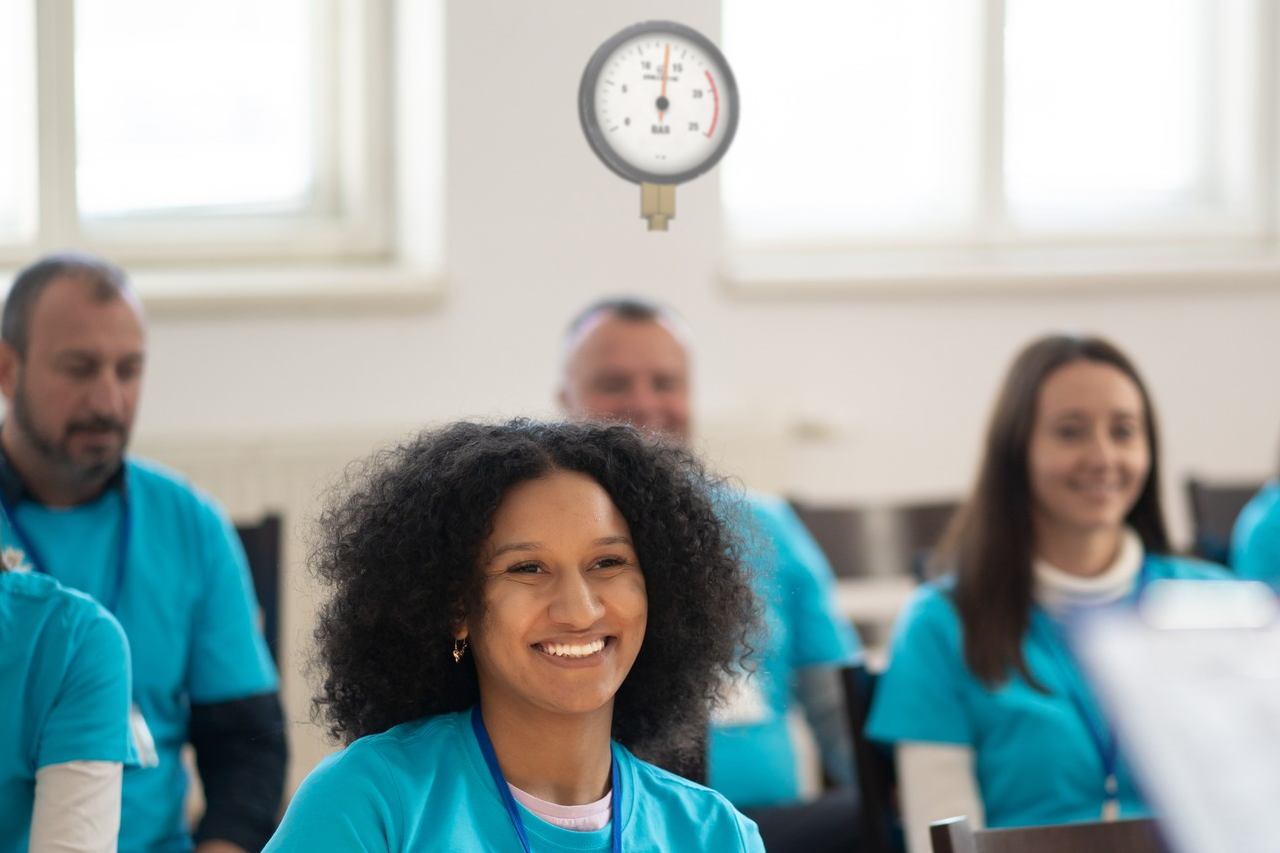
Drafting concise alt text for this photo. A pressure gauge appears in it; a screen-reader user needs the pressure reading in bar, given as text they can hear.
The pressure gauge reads 13 bar
